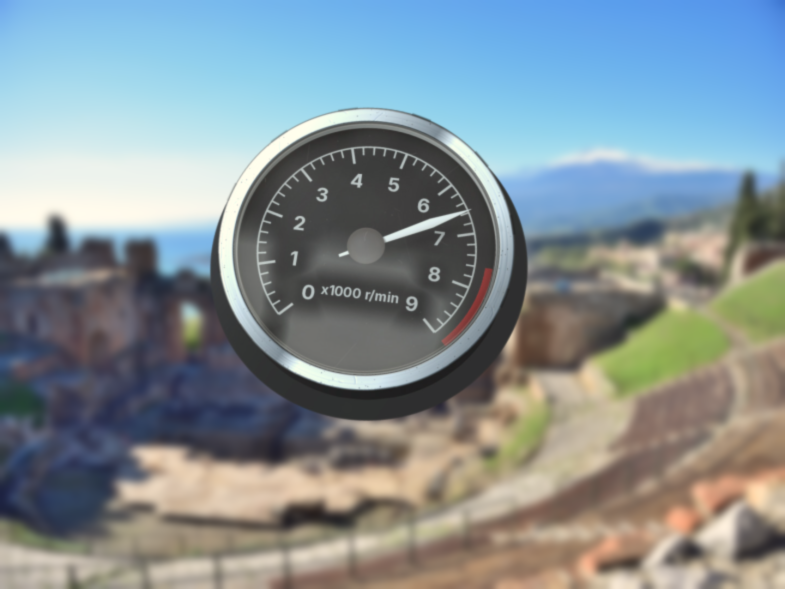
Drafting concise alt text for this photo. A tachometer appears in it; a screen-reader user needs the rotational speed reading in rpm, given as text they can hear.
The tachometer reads 6600 rpm
